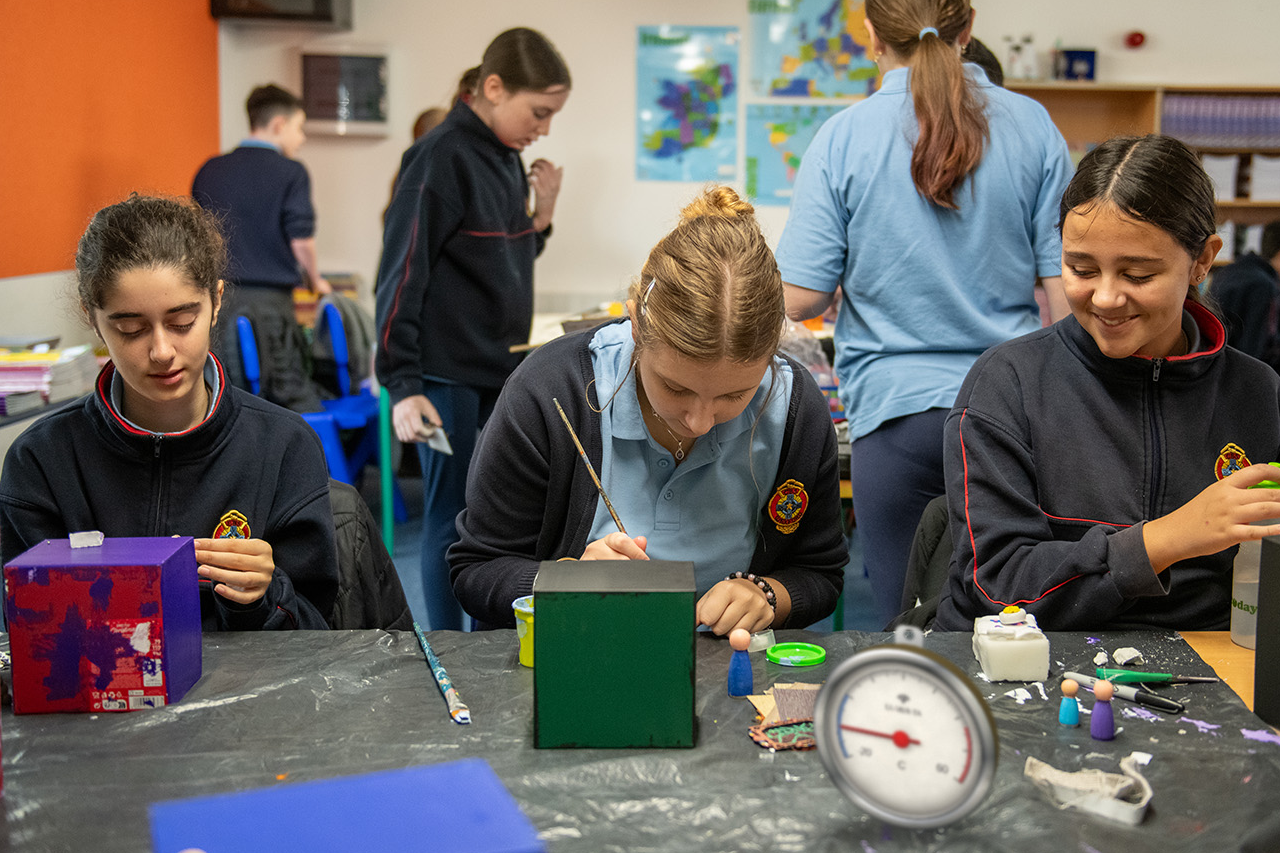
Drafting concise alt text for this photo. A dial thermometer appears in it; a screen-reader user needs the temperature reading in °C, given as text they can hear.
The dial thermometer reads -10 °C
